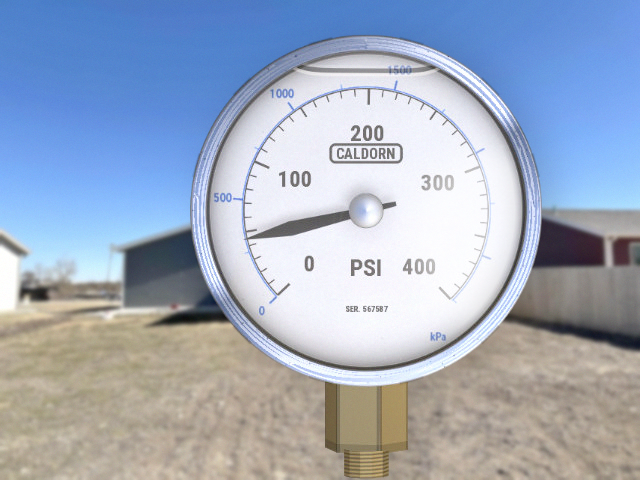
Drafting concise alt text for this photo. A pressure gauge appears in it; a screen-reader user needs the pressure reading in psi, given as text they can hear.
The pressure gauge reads 45 psi
